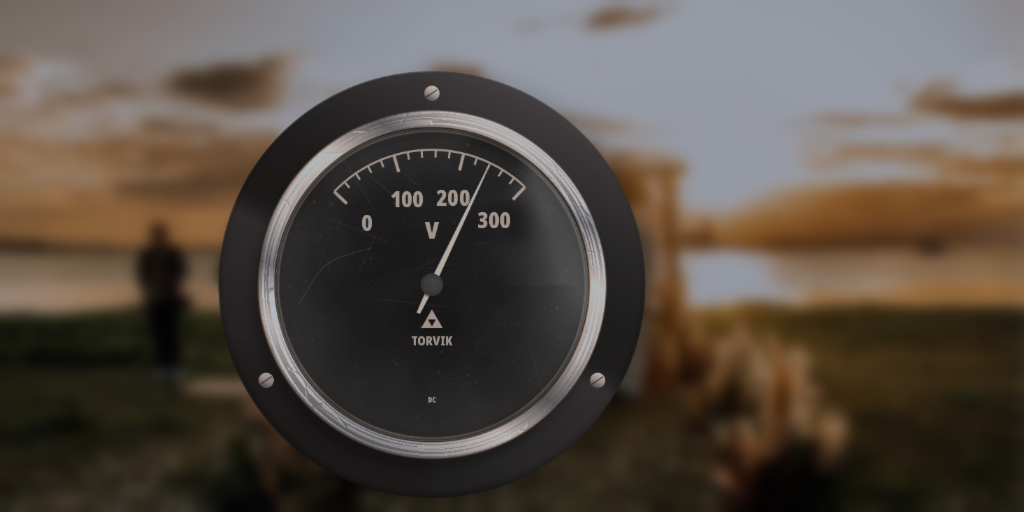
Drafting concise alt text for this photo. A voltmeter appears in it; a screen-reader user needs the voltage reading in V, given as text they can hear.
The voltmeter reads 240 V
